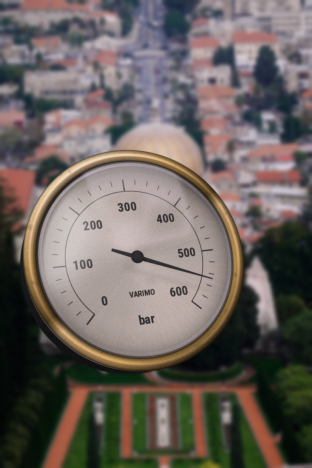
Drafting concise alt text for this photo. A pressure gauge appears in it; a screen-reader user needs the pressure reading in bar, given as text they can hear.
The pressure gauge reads 550 bar
